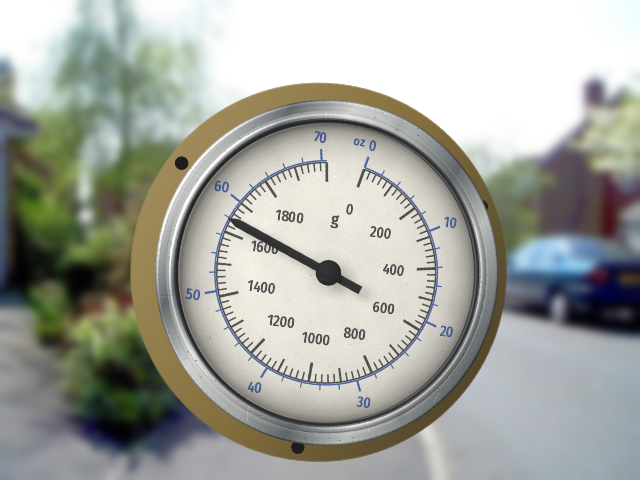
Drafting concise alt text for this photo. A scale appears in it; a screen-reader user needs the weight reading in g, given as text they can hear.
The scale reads 1640 g
